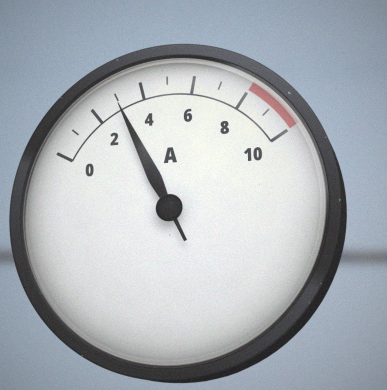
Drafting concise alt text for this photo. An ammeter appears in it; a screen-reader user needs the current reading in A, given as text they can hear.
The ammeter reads 3 A
